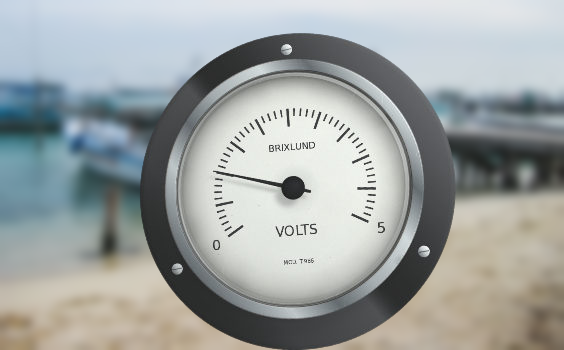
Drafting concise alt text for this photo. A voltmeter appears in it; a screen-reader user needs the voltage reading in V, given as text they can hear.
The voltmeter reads 1 V
